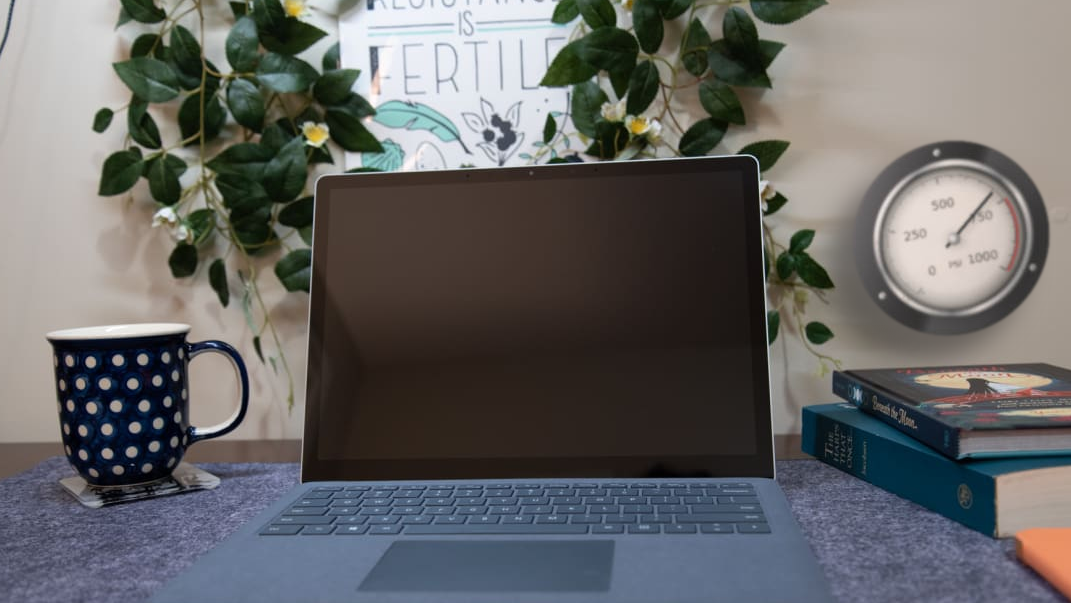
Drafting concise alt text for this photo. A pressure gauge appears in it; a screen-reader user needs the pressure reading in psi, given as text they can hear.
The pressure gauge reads 700 psi
